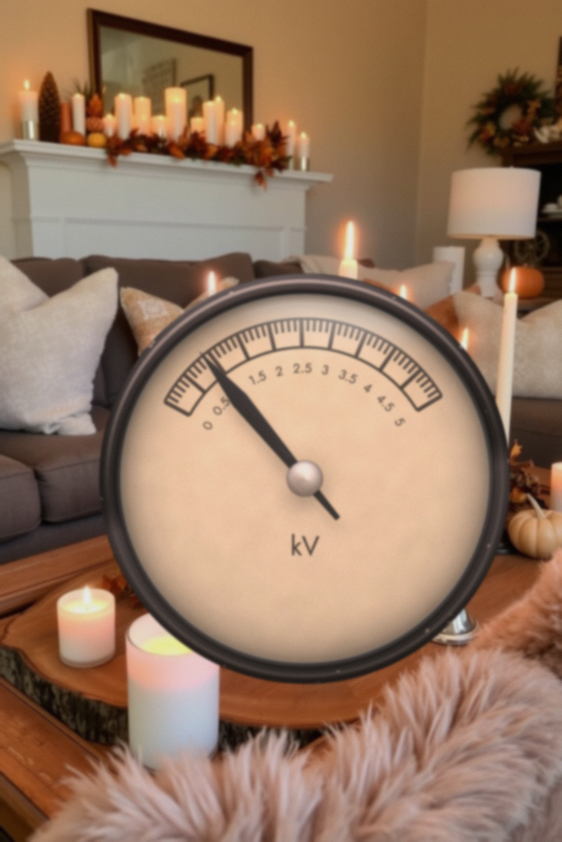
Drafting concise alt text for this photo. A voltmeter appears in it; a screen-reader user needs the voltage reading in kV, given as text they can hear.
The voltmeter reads 0.9 kV
